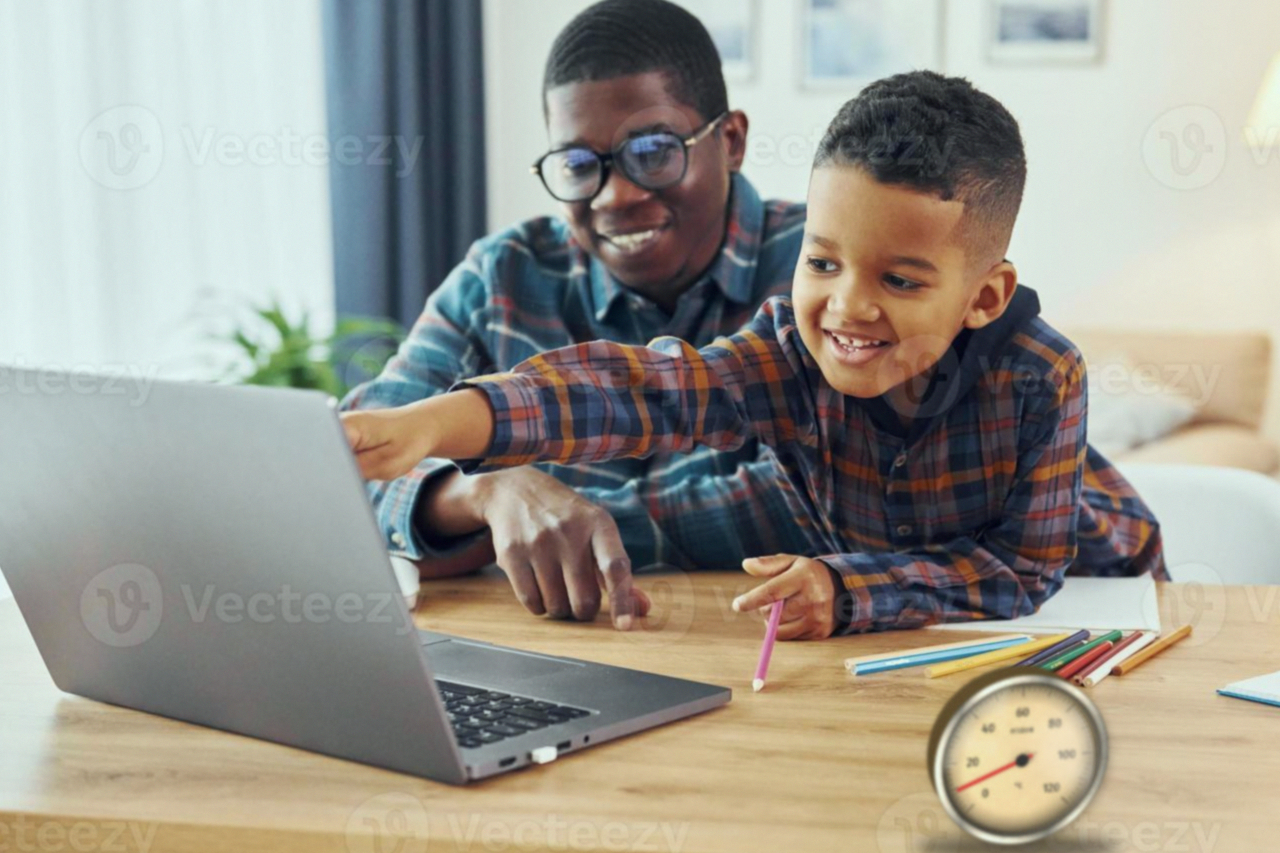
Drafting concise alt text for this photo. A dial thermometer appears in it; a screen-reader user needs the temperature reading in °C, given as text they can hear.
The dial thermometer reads 10 °C
